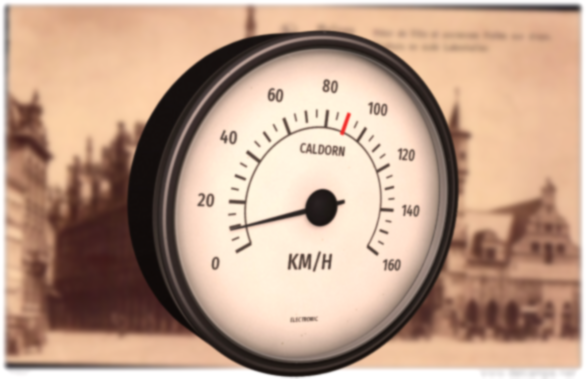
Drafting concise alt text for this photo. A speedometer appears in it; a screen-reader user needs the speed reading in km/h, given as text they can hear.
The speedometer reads 10 km/h
